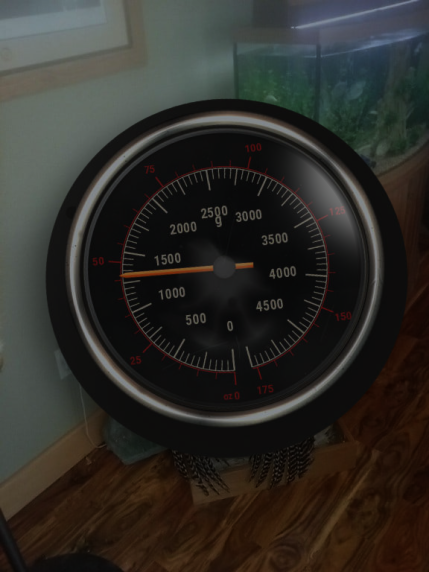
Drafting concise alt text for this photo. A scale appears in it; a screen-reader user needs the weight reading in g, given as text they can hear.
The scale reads 1300 g
